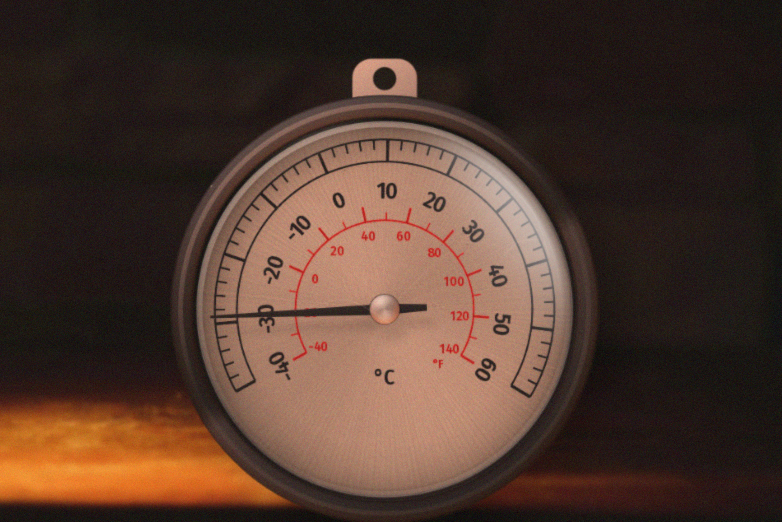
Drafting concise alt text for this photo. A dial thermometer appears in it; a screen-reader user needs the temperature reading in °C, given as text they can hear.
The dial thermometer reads -29 °C
